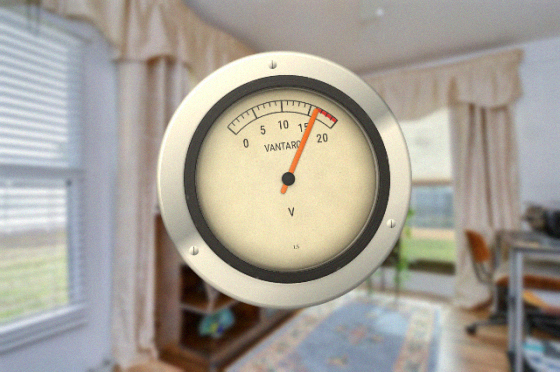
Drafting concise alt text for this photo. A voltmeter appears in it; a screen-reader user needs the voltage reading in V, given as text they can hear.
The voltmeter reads 16 V
